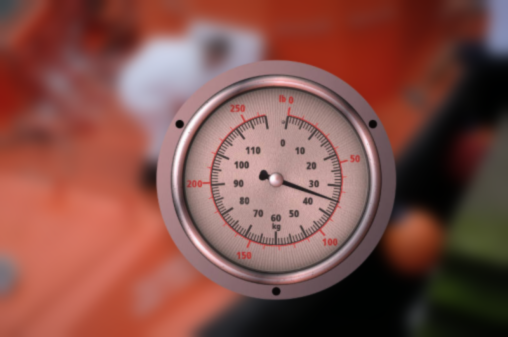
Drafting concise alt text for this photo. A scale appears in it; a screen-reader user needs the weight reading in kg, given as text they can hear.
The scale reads 35 kg
